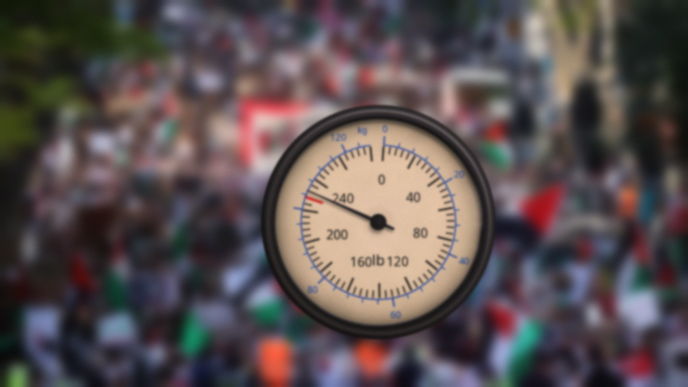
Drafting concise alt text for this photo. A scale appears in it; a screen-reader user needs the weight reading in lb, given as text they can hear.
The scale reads 232 lb
